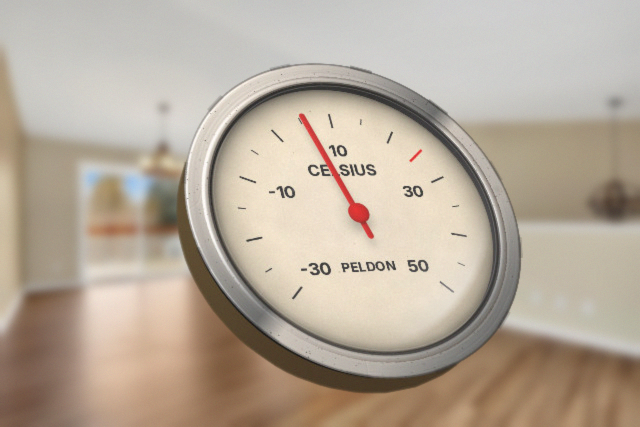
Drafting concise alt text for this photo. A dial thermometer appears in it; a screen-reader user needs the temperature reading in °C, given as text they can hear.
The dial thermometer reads 5 °C
